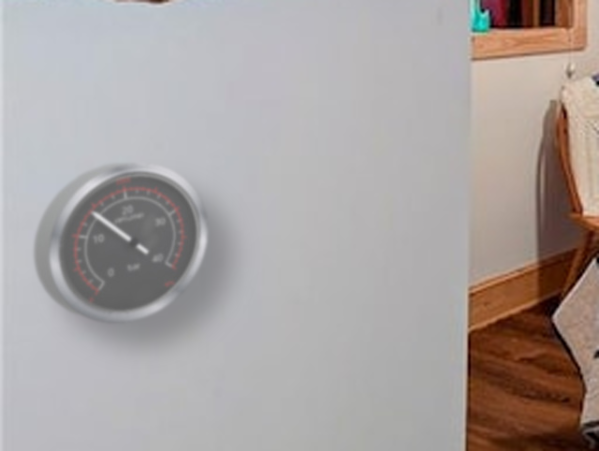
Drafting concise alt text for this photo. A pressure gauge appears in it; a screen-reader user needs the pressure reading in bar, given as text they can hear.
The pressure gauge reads 14 bar
